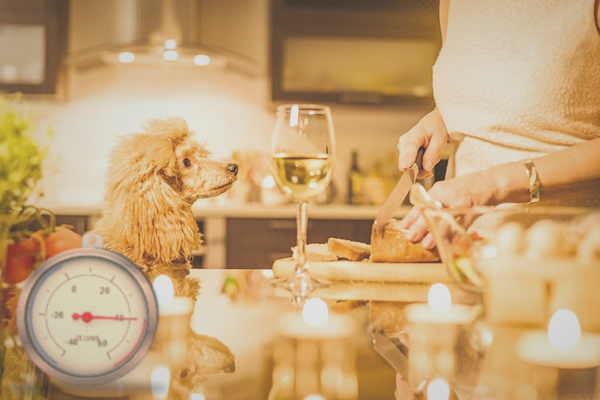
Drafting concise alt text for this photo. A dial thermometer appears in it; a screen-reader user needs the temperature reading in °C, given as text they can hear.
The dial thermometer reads 40 °C
